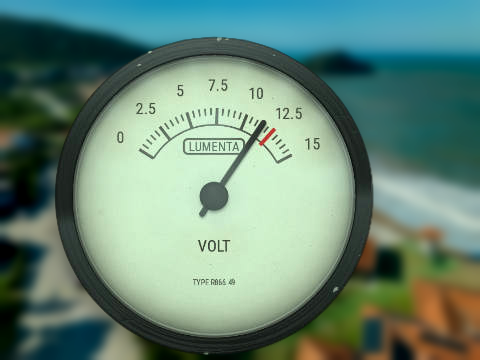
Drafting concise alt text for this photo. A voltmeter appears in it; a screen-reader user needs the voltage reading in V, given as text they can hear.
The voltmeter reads 11.5 V
